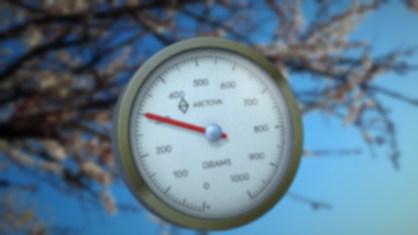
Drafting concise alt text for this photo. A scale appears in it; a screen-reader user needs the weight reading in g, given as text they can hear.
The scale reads 300 g
